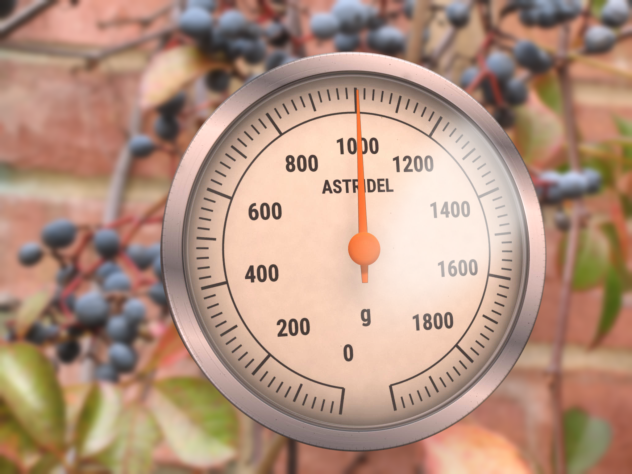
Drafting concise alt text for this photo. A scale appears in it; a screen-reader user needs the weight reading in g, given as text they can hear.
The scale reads 1000 g
